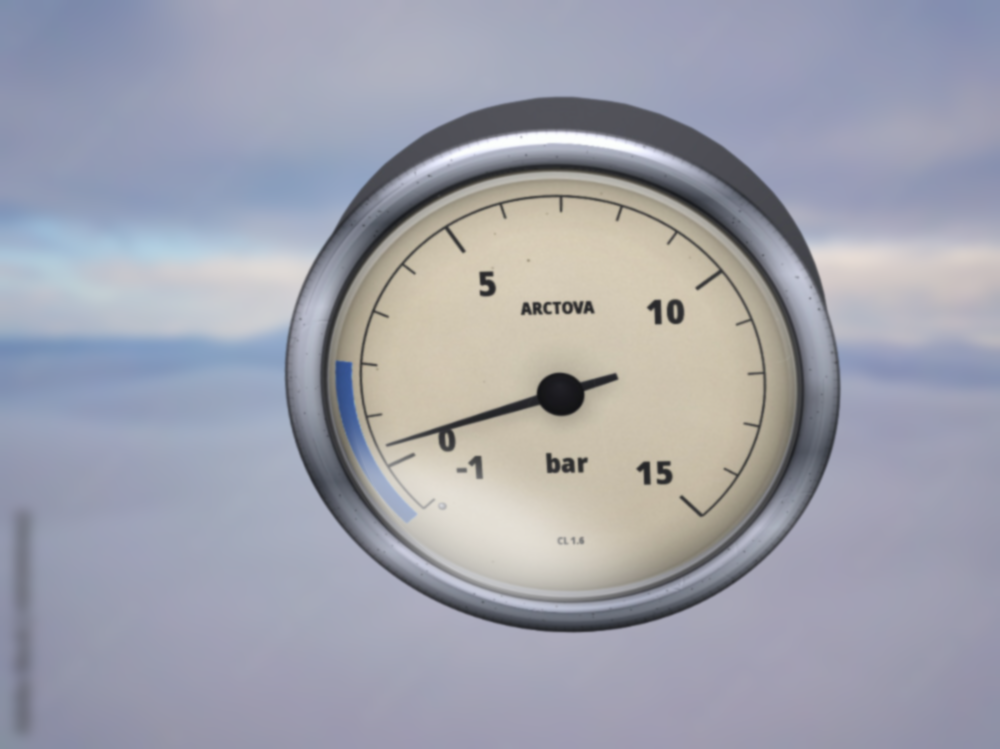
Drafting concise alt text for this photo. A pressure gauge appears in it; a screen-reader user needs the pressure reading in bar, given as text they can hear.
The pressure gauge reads 0.5 bar
